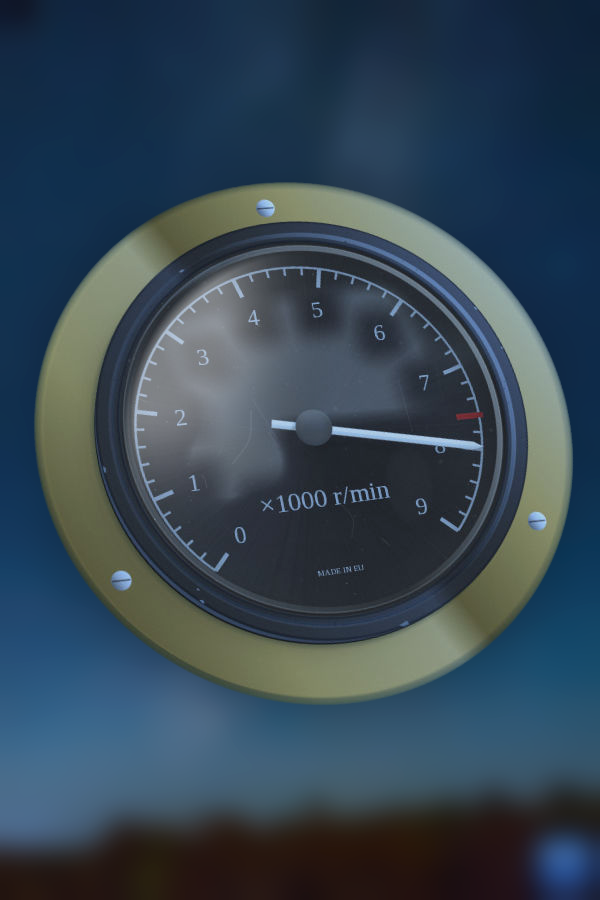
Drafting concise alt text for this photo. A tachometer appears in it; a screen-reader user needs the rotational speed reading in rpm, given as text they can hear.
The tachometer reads 8000 rpm
